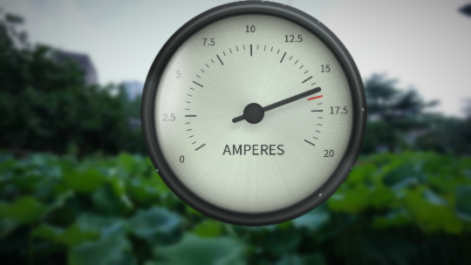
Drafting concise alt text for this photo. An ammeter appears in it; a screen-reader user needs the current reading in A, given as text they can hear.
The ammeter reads 16 A
